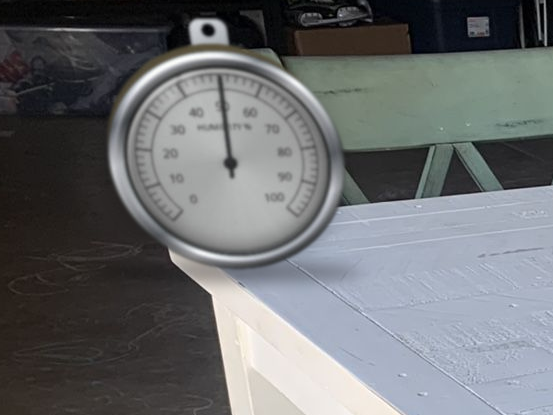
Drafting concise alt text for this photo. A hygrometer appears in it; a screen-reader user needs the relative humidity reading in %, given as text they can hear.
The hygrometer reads 50 %
